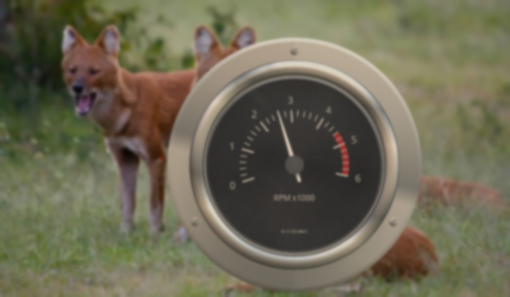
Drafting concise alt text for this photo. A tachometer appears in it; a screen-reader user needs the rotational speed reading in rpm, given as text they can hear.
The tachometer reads 2600 rpm
